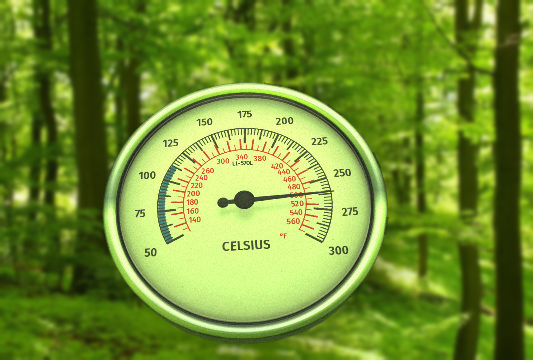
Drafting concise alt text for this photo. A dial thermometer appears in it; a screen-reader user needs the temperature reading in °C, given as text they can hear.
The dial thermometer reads 262.5 °C
